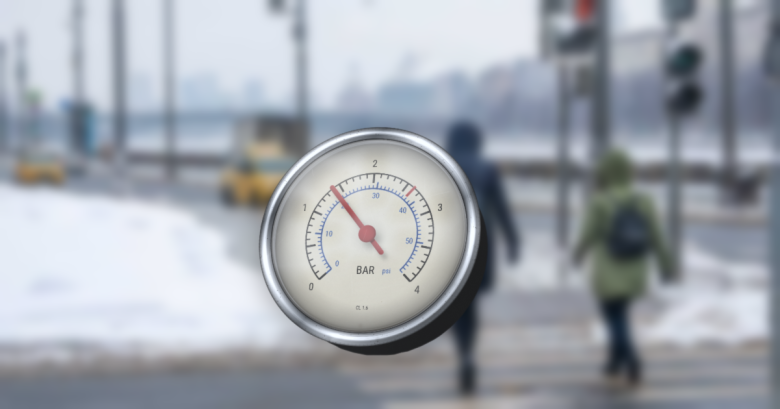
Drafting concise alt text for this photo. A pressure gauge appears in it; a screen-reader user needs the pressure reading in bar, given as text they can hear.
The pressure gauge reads 1.4 bar
